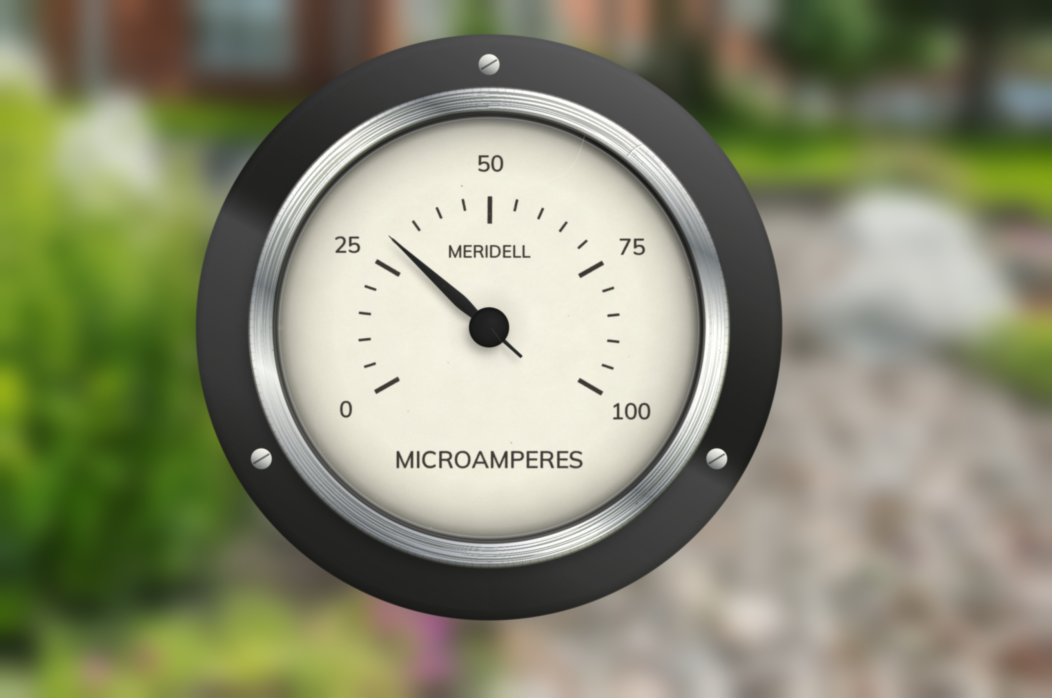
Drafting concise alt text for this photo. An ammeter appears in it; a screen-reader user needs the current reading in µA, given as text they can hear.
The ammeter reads 30 µA
